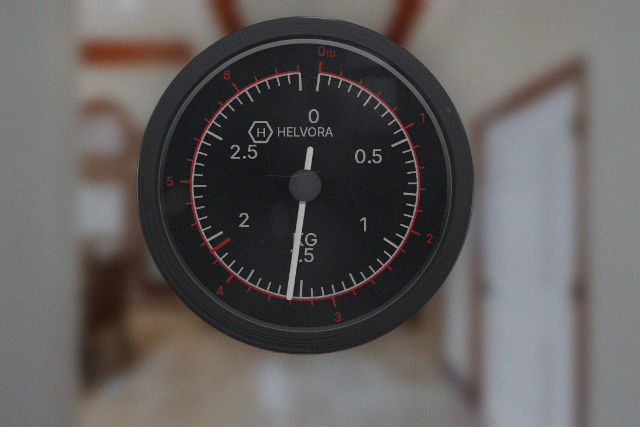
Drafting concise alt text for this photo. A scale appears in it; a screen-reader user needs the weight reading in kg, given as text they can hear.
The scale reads 1.55 kg
